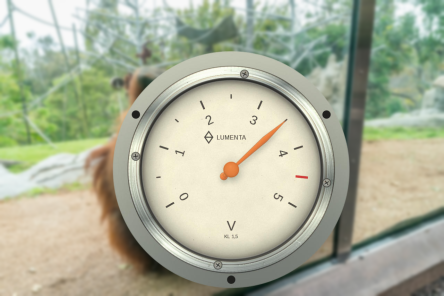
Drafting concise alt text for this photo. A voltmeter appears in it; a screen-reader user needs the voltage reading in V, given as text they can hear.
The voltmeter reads 3.5 V
